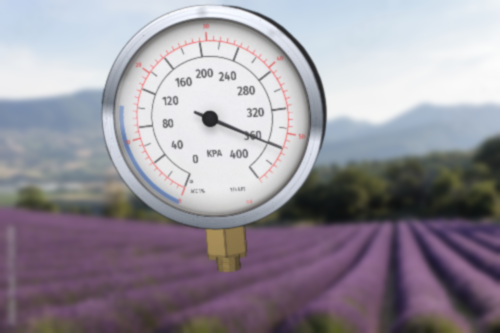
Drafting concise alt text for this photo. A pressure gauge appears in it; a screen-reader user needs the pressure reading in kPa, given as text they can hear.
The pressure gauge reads 360 kPa
